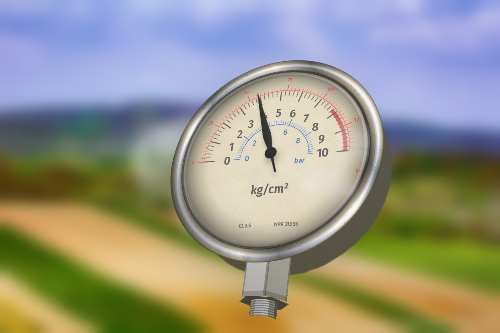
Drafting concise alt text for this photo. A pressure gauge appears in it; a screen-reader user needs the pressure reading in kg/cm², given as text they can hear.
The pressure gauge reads 4 kg/cm²
